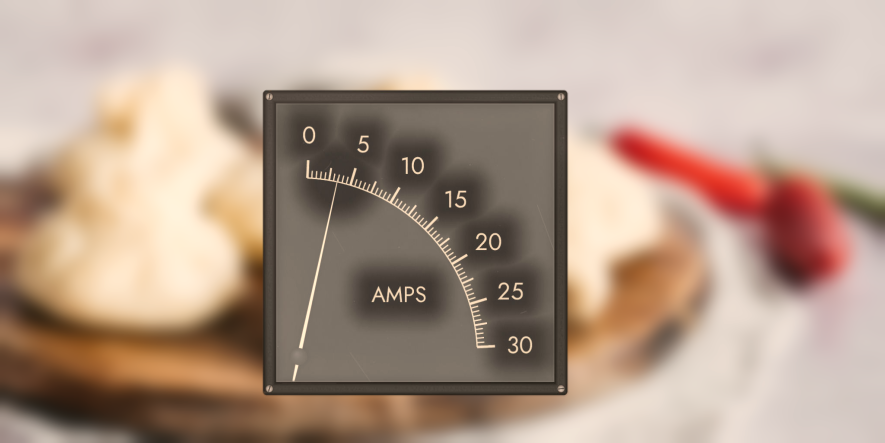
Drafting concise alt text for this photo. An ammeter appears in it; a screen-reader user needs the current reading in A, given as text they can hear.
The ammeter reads 3.5 A
